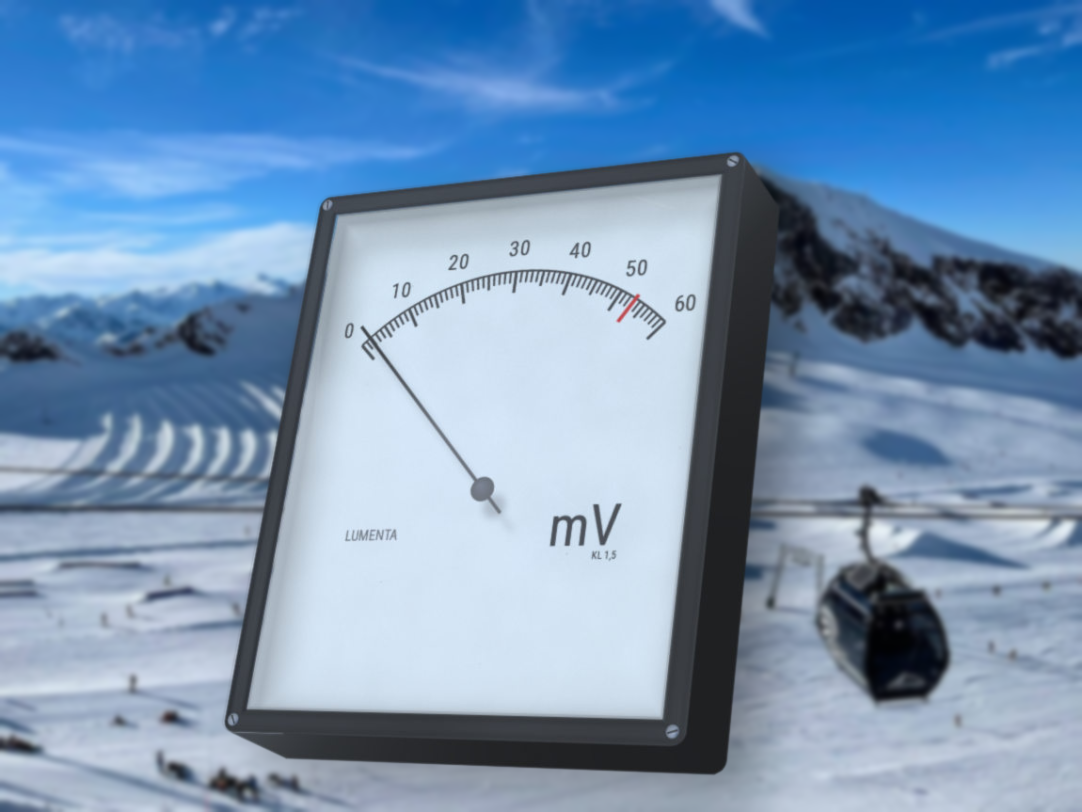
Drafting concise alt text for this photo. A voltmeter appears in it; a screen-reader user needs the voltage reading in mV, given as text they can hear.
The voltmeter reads 2 mV
